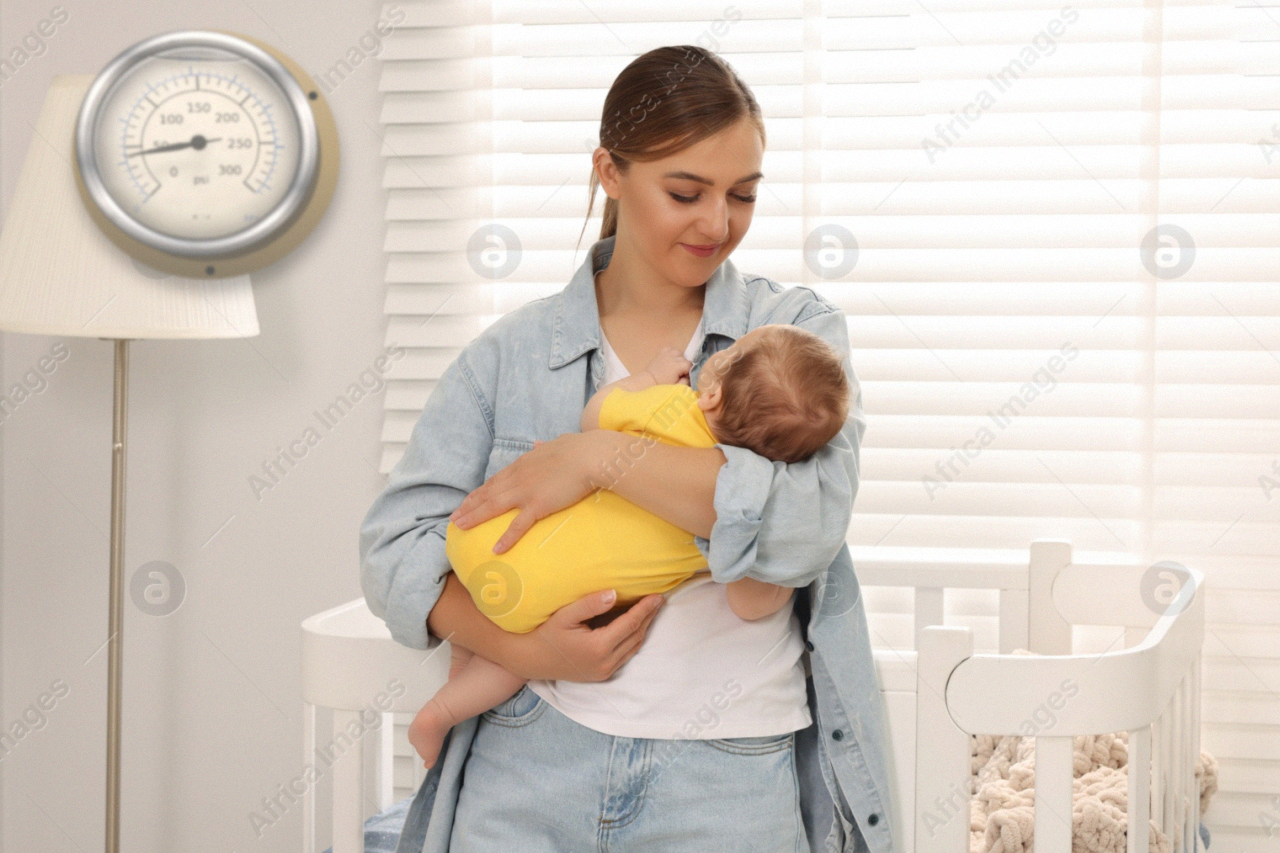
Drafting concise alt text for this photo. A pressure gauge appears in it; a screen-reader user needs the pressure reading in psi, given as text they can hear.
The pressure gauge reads 40 psi
